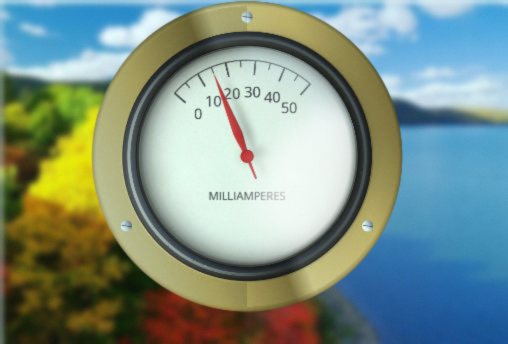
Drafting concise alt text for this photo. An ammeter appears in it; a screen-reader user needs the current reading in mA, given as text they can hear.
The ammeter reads 15 mA
